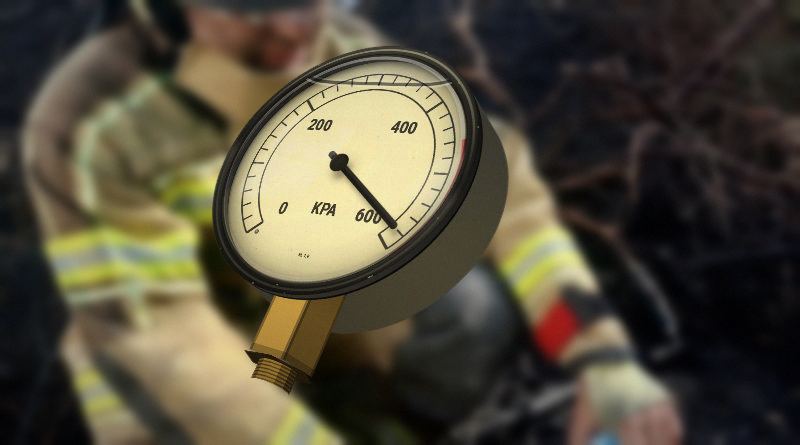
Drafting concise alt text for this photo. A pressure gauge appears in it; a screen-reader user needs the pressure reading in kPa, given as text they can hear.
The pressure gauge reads 580 kPa
